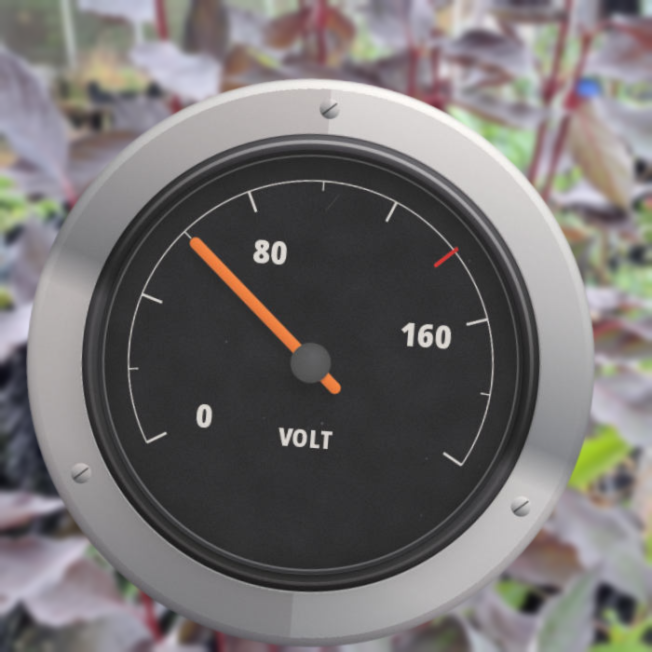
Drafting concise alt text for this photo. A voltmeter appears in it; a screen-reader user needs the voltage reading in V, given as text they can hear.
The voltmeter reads 60 V
